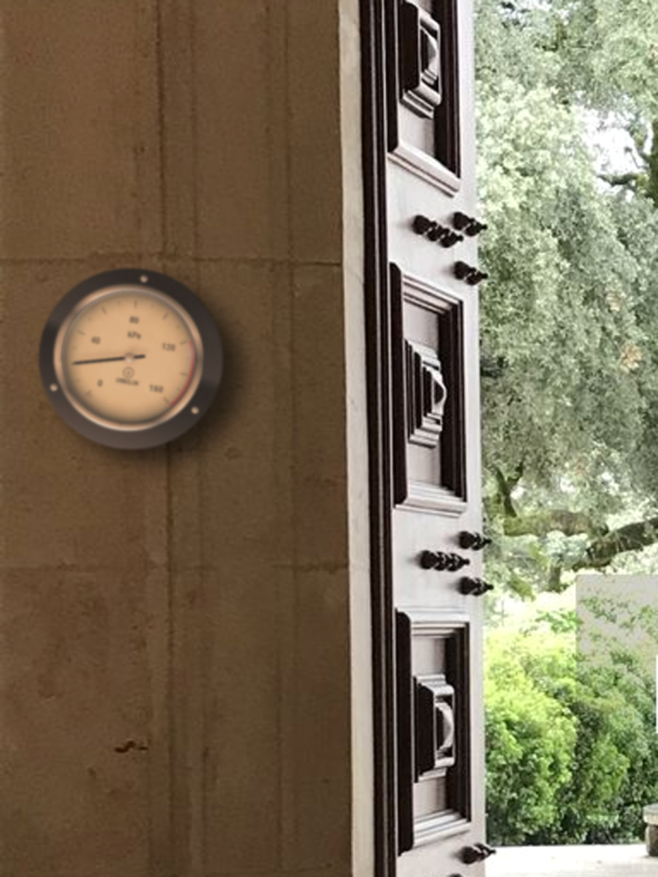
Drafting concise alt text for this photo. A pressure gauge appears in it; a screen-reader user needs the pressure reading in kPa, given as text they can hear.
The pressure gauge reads 20 kPa
